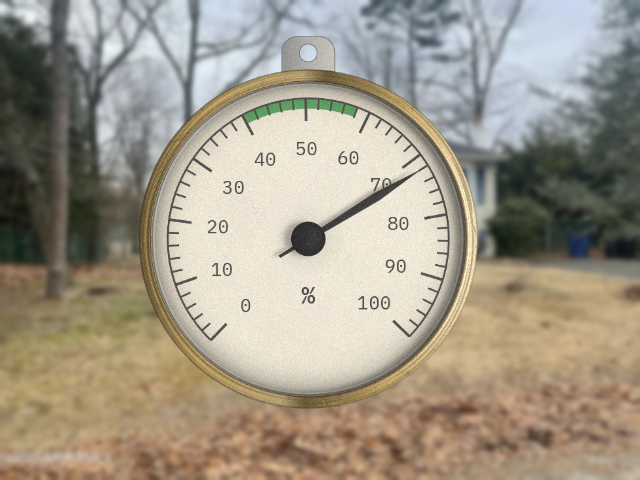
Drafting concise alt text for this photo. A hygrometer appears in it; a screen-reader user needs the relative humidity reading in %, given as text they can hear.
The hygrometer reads 72 %
